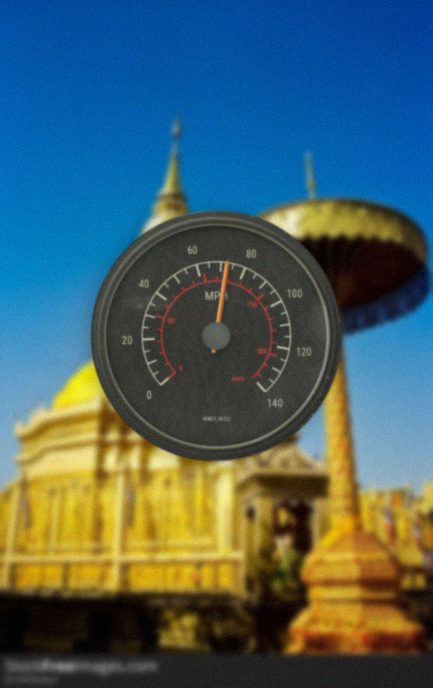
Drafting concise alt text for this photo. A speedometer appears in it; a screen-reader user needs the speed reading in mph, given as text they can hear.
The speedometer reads 72.5 mph
